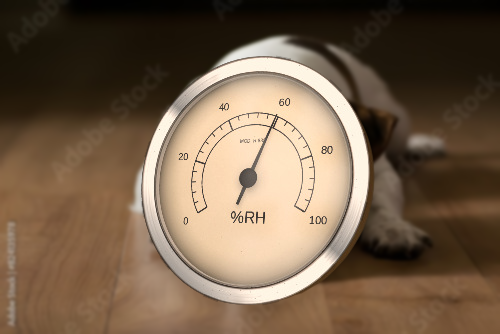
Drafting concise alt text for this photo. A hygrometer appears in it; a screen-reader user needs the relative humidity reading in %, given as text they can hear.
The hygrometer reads 60 %
